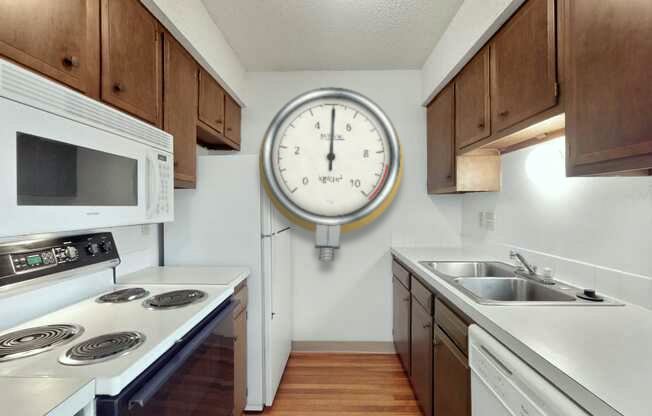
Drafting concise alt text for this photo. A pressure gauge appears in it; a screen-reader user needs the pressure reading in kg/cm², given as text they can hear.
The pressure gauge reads 5 kg/cm²
